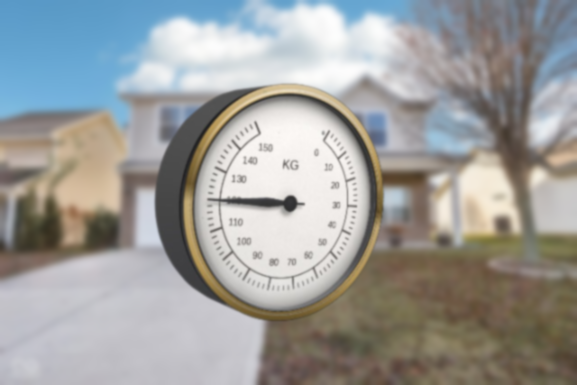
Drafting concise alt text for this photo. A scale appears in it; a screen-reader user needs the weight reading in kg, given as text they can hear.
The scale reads 120 kg
